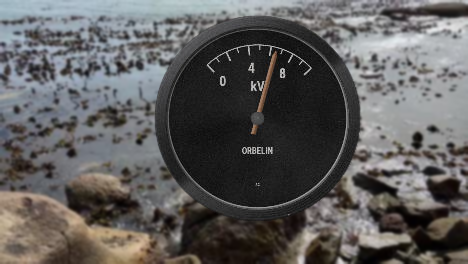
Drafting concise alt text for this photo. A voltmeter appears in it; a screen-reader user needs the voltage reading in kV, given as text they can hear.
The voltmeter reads 6.5 kV
